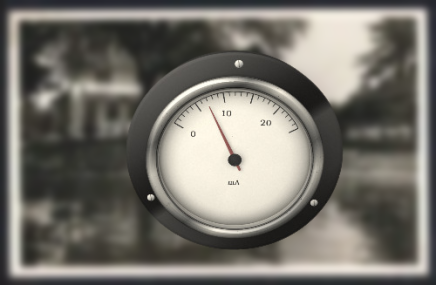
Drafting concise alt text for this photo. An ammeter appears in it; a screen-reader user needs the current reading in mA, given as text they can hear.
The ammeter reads 7 mA
